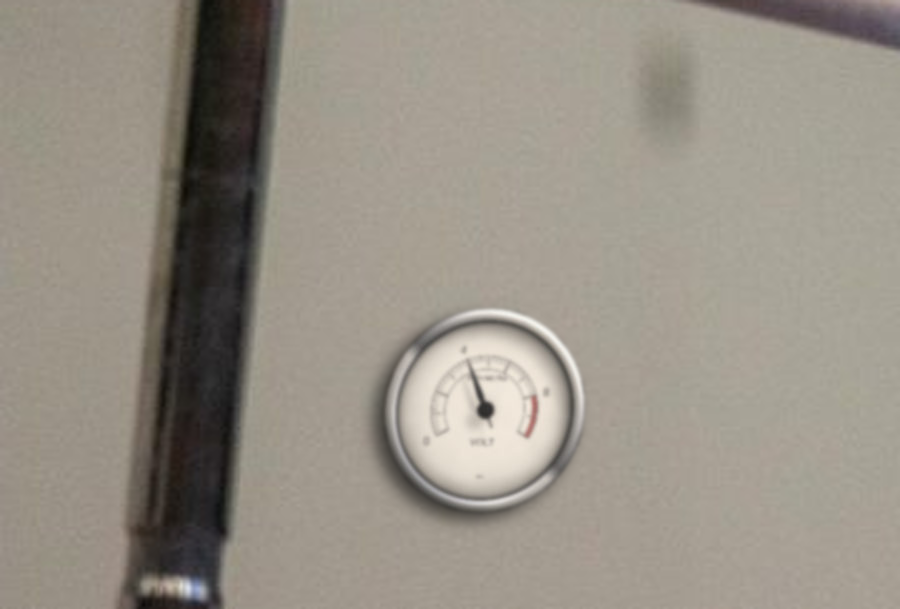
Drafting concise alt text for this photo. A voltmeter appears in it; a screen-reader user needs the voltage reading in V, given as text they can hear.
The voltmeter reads 4 V
